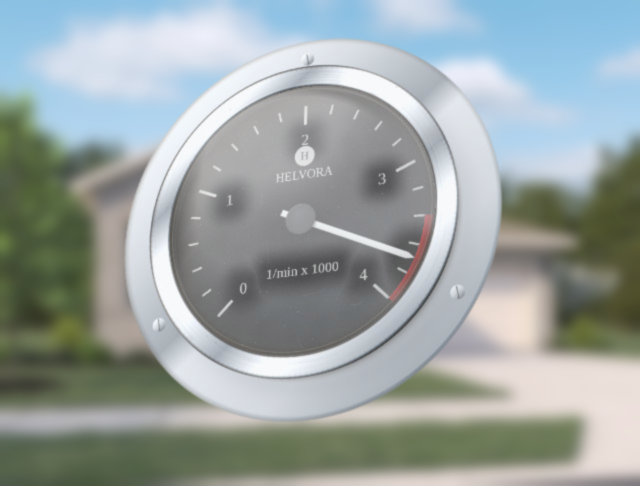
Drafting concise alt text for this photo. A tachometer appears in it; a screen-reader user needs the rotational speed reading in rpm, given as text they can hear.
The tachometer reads 3700 rpm
